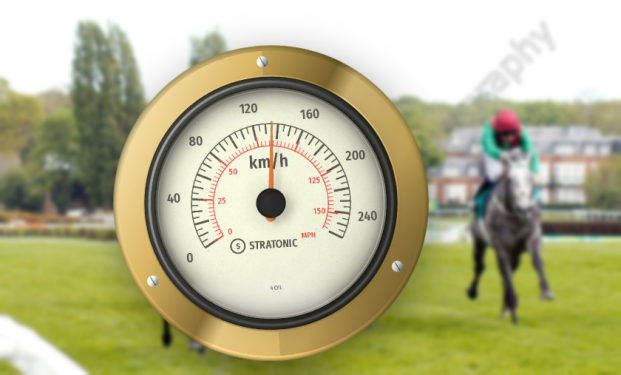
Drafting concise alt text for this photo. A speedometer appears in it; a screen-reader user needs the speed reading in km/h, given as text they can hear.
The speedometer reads 135 km/h
